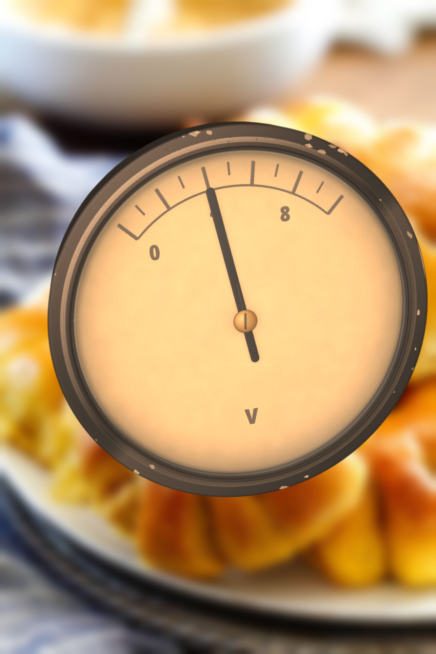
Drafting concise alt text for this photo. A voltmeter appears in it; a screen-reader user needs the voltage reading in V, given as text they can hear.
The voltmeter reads 4 V
